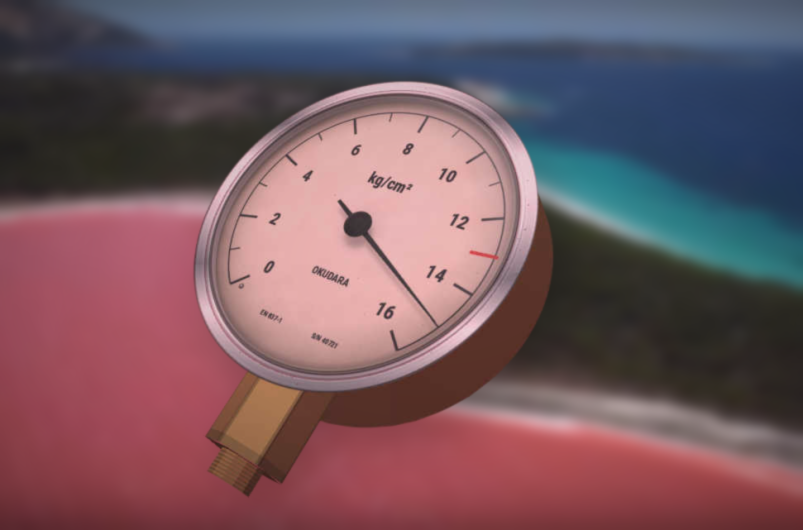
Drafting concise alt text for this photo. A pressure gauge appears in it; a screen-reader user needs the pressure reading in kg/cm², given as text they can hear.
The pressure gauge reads 15 kg/cm²
